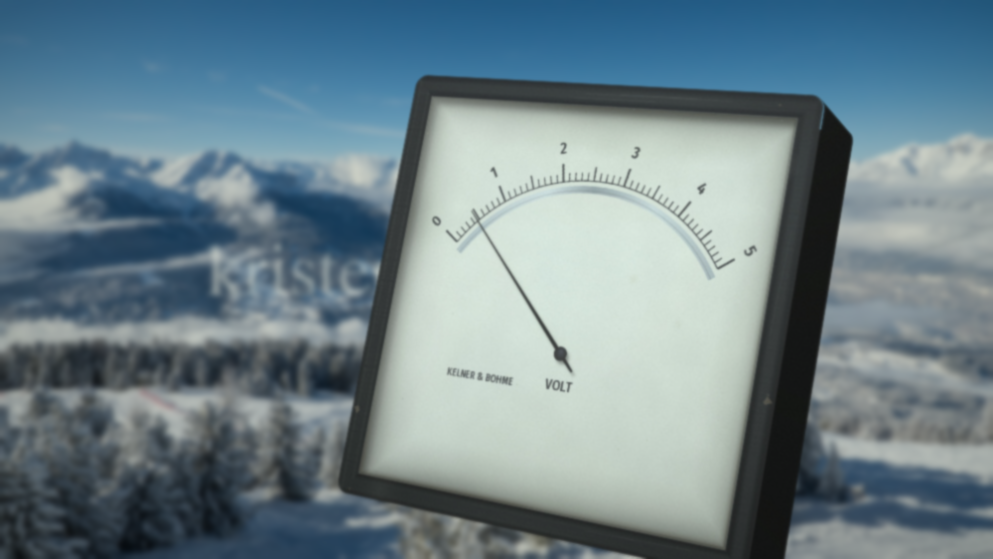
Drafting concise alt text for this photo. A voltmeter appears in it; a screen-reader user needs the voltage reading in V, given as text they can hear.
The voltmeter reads 0.5 V
